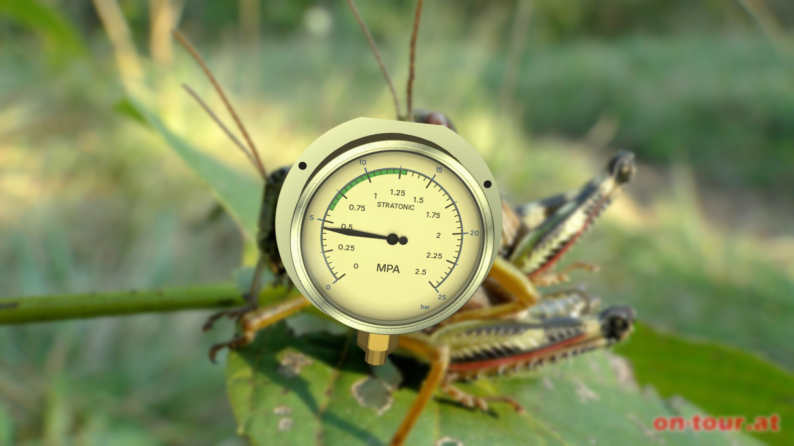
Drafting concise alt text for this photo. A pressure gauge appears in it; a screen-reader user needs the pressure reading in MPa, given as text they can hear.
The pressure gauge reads 0.45 MPa
